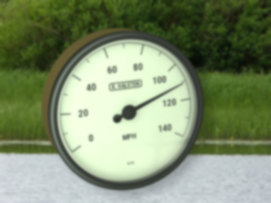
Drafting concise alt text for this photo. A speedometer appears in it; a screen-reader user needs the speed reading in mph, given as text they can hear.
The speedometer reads 110 mph
